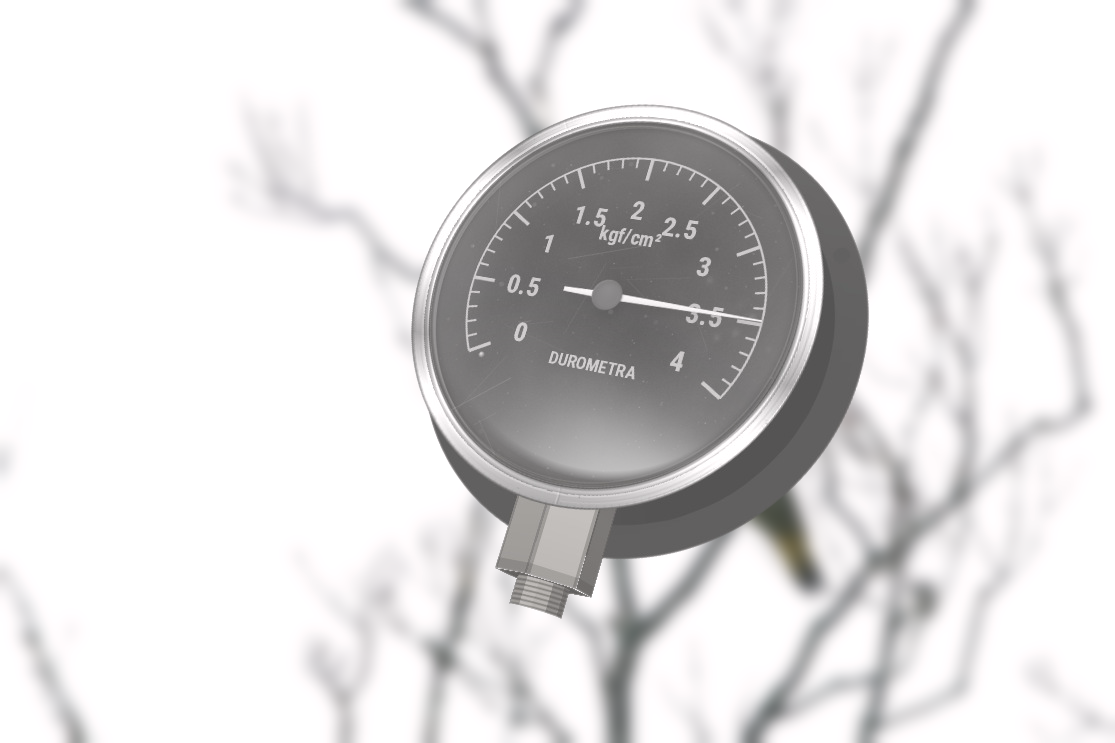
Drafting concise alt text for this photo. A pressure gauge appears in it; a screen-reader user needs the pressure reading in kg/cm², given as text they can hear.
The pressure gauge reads 3.5 kg/cm²
